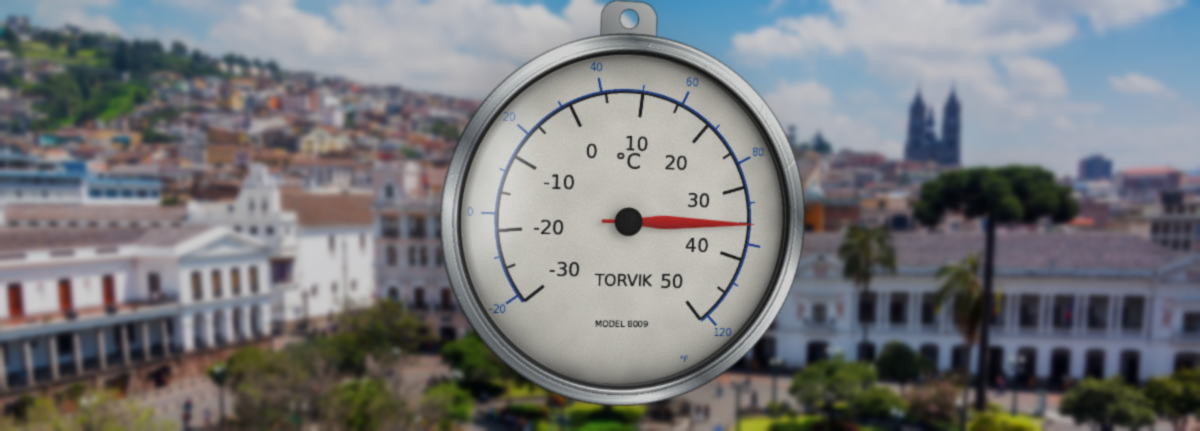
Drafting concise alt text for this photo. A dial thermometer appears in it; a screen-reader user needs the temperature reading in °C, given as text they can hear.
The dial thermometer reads 35 °C
